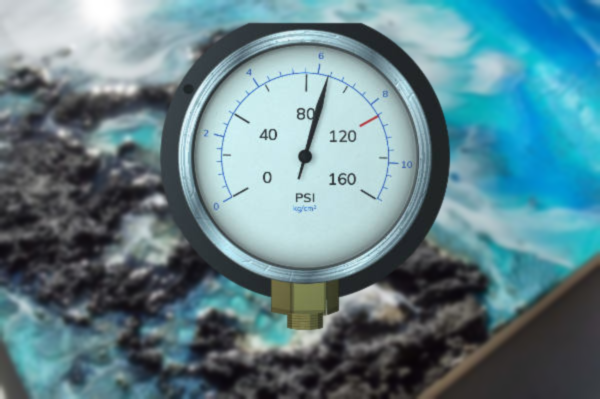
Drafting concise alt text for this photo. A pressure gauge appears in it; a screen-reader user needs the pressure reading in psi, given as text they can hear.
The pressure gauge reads 90 psi
